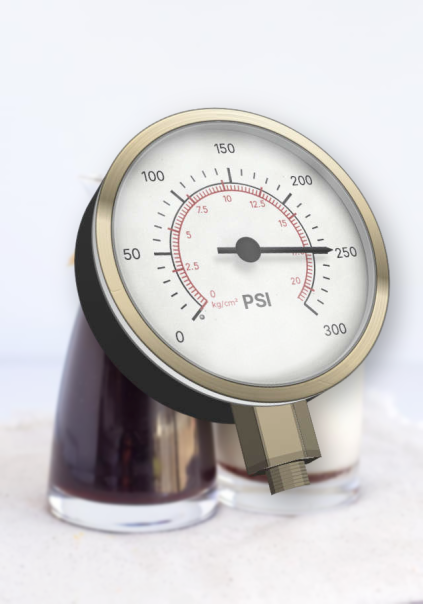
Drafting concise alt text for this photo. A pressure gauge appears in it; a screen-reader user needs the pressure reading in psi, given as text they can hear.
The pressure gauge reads 250 psi
